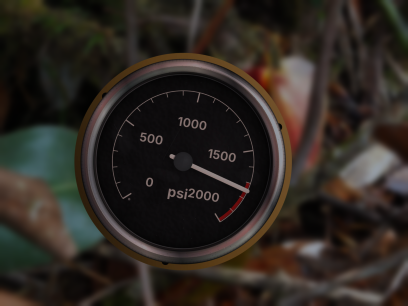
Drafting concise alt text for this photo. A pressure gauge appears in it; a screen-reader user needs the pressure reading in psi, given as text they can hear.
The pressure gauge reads 1750 psi
